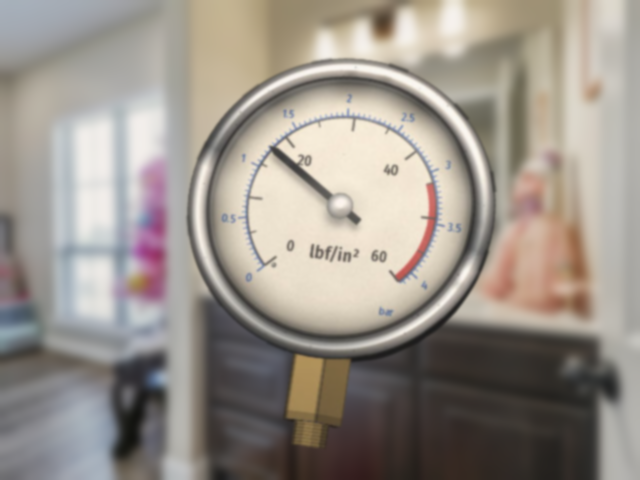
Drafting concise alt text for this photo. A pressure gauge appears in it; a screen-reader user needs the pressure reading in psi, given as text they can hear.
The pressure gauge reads 17.5 psi
